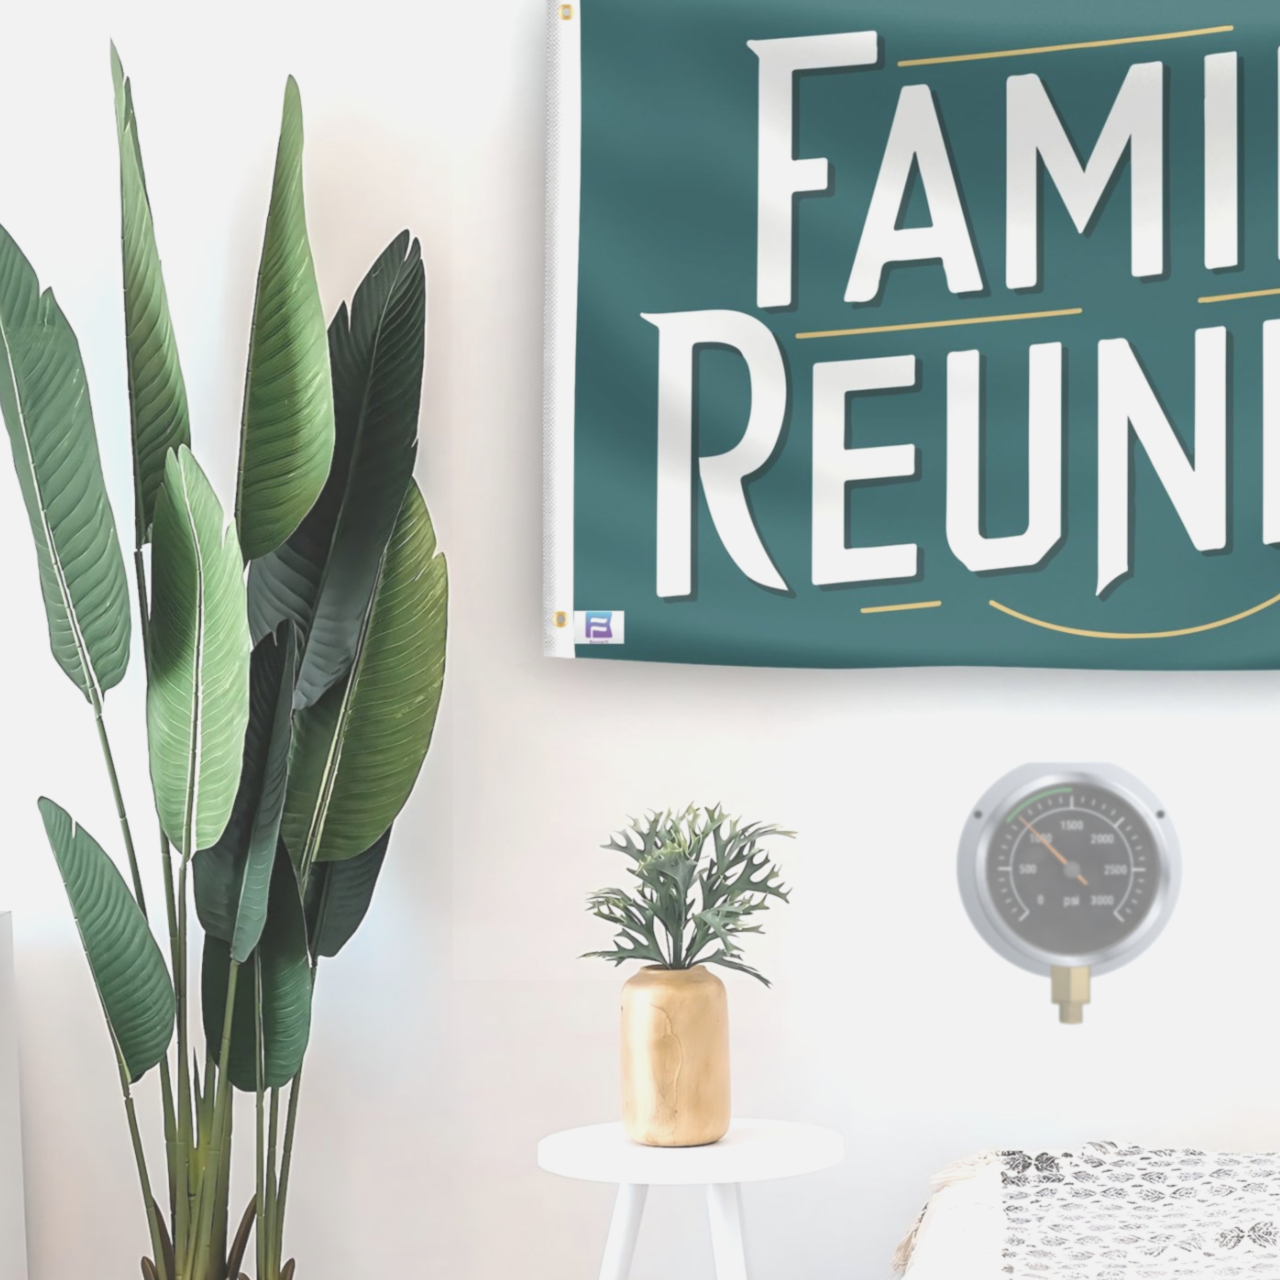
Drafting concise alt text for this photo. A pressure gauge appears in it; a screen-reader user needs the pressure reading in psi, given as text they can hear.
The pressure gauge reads 1000 psi
